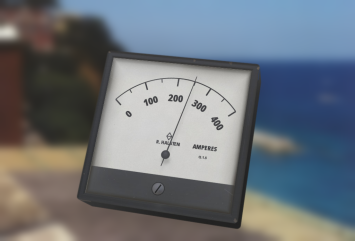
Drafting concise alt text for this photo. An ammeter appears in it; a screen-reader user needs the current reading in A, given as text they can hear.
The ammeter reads 250 A
